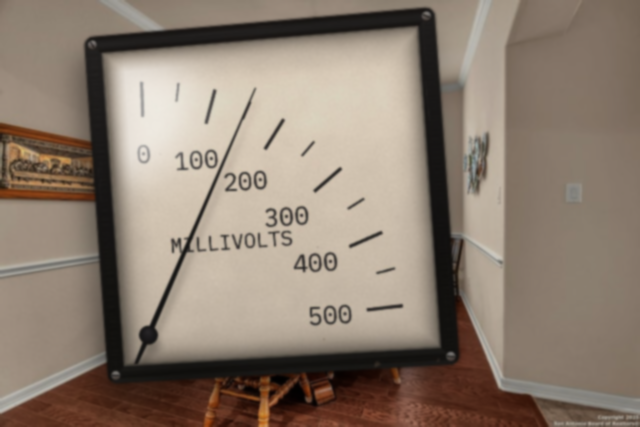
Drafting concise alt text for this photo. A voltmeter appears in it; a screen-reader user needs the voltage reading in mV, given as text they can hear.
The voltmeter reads 150 mV
